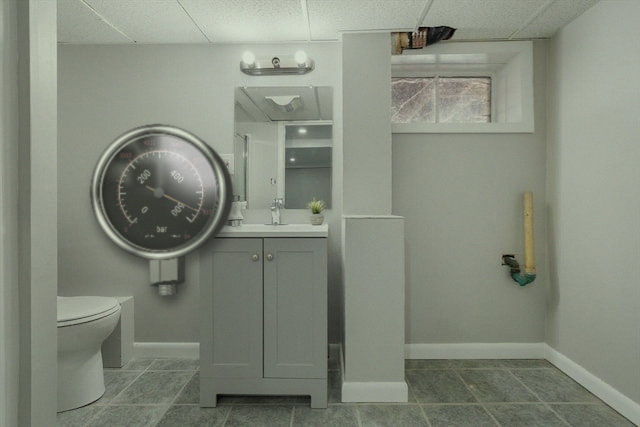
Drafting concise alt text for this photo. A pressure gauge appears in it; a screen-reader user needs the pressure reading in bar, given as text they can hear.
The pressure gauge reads 560 bar
